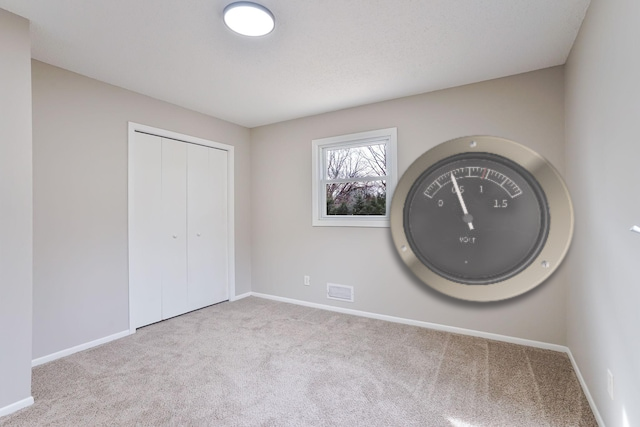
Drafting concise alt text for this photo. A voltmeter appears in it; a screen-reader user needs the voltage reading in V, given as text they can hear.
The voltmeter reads 0.5 V
